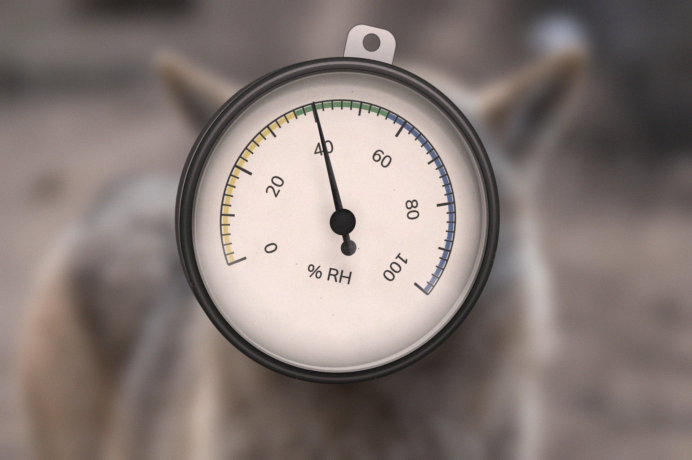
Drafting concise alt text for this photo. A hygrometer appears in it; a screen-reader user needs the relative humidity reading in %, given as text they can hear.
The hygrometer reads 40 %
